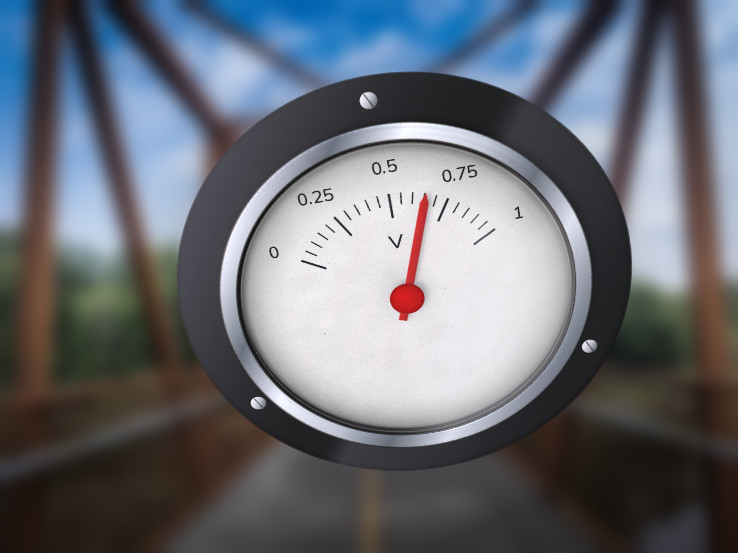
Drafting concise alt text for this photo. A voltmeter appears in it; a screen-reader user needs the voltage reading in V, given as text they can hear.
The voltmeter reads 0.65 V
